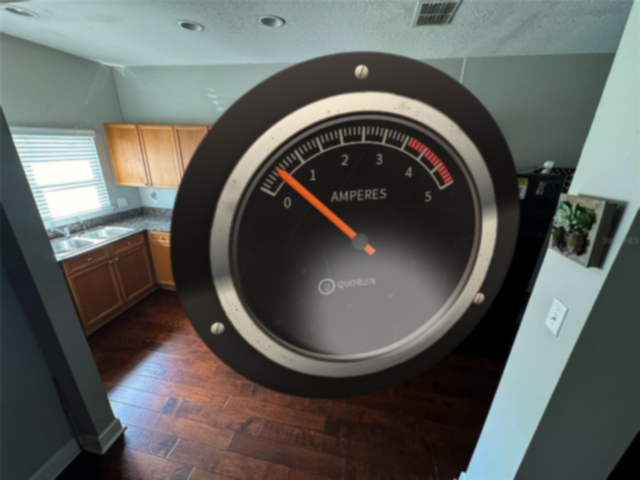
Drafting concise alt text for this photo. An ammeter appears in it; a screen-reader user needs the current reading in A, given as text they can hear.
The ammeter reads 0.5 A
